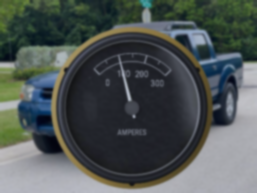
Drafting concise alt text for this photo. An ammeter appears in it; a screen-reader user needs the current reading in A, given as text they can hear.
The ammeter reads 100 A
